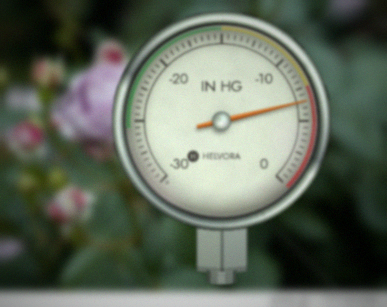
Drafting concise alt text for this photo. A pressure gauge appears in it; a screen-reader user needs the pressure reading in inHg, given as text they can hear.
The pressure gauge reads -6.5 inHg
